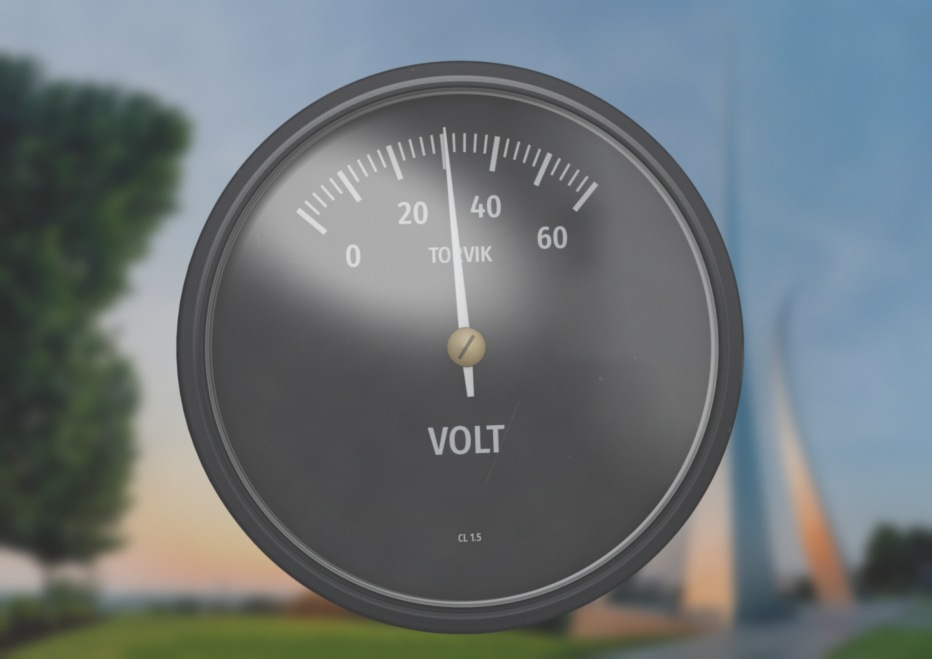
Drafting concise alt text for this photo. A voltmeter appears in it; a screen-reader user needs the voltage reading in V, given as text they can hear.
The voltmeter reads 30 V
